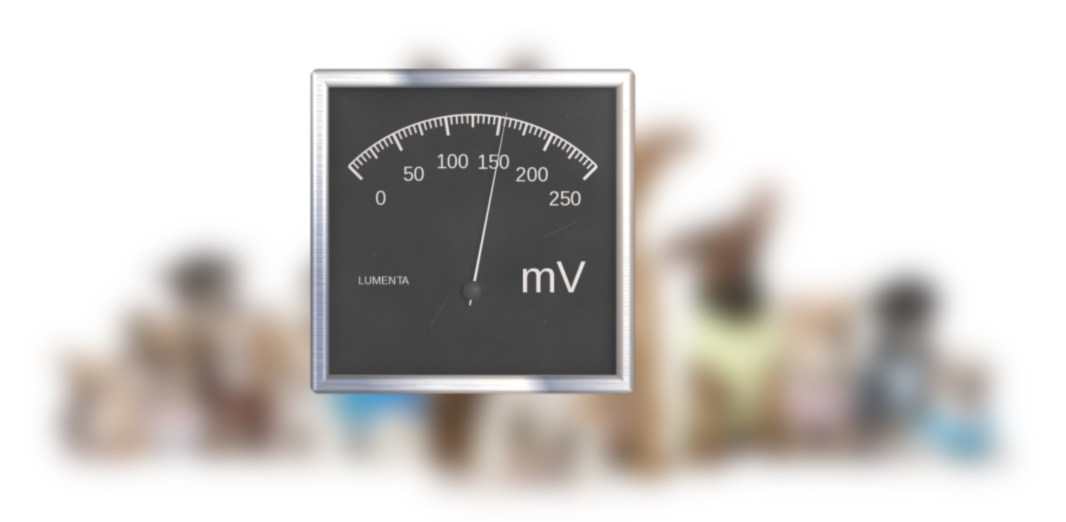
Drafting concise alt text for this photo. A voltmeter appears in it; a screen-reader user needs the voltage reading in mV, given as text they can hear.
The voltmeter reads 155 mV
